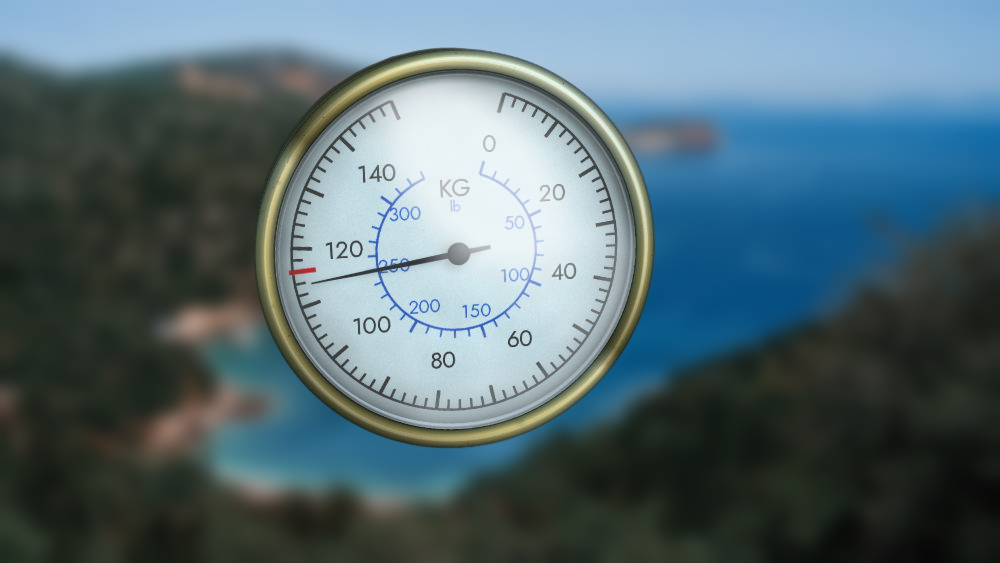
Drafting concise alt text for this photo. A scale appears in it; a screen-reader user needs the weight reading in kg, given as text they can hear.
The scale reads 114 kg
